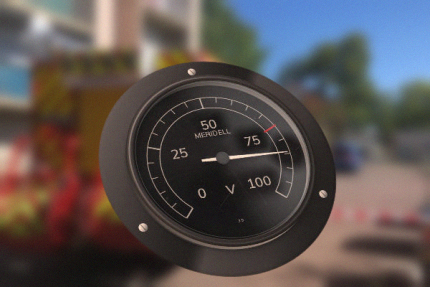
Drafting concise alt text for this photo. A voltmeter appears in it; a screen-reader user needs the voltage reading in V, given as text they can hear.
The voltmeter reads 85 V
